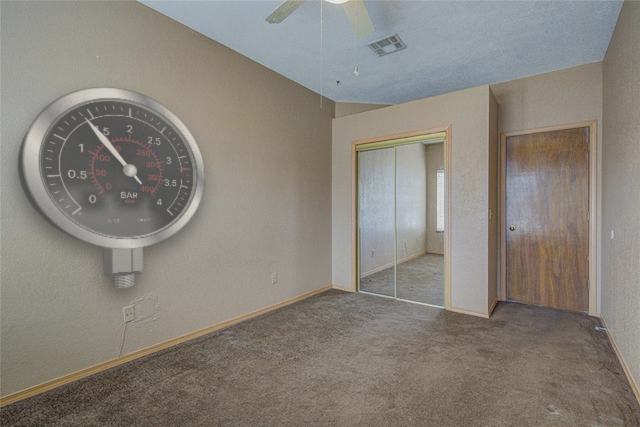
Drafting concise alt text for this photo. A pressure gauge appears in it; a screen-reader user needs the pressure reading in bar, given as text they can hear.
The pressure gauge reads 1.4 bar
